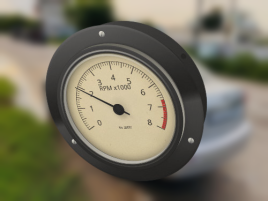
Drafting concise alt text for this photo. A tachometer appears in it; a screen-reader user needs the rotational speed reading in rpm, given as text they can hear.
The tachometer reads 2000 rpm
